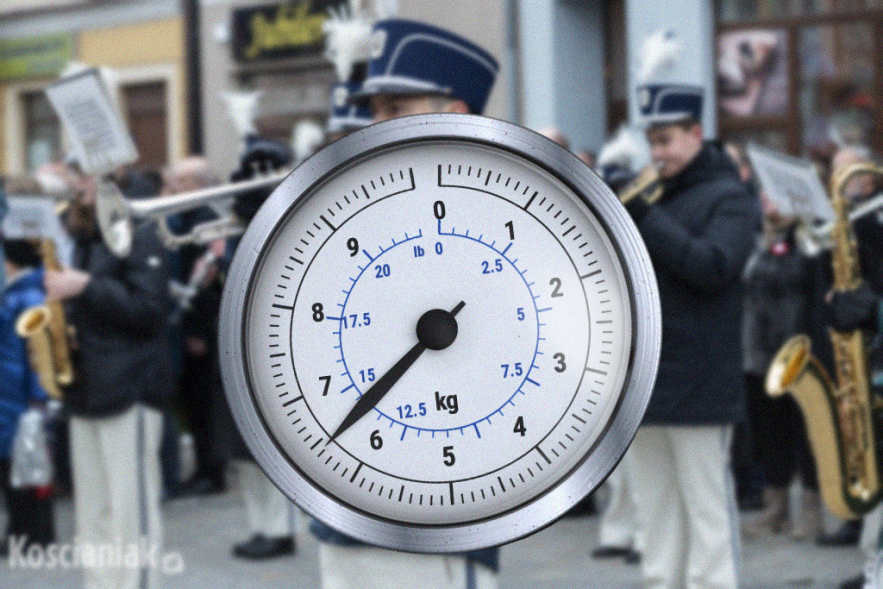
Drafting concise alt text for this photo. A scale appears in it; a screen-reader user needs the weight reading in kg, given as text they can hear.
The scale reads 6.4 kg
